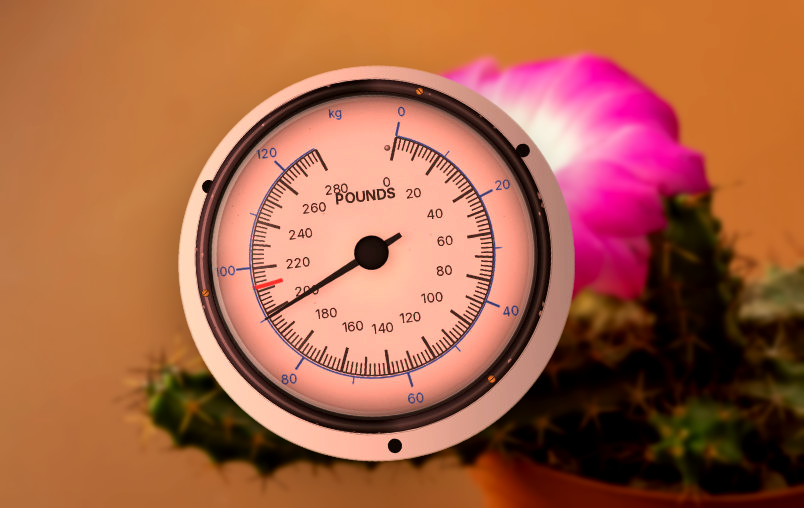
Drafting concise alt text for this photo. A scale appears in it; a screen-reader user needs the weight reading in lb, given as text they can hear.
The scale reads 198 lb
